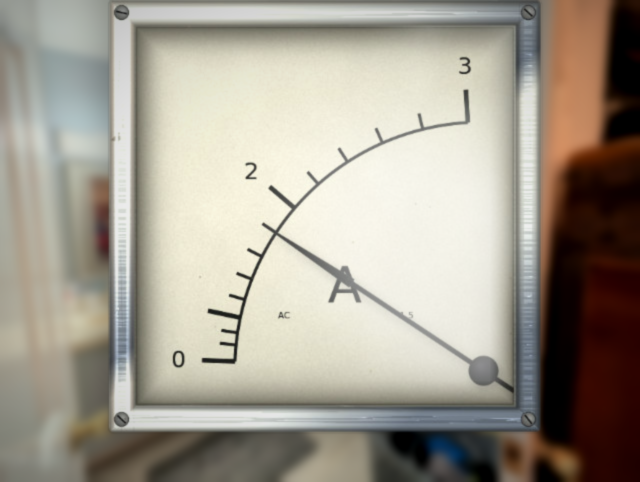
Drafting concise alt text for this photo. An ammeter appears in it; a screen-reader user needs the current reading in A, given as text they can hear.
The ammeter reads 1.8 A
